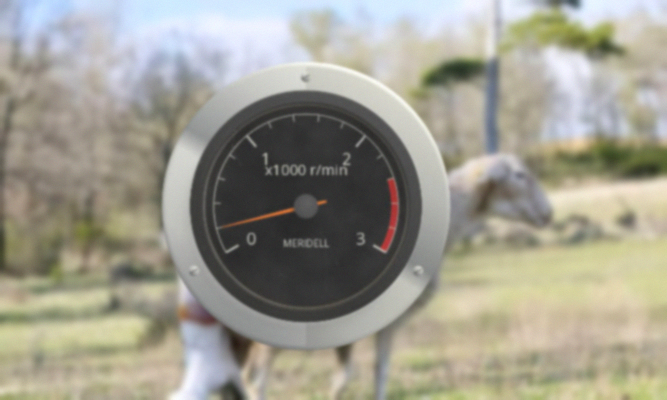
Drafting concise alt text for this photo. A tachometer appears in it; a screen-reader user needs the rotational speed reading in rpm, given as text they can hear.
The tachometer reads 200 rpm
